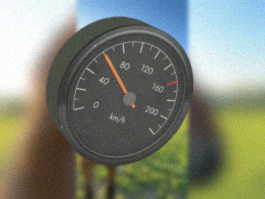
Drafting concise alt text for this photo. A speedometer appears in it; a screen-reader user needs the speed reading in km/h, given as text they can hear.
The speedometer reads 60 km/h
